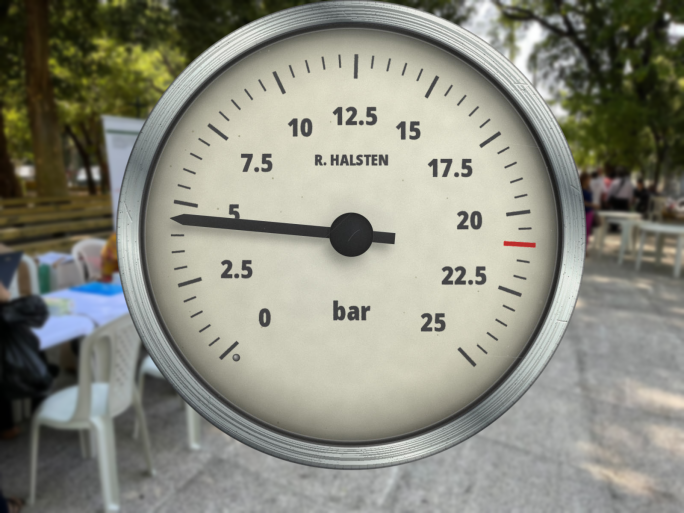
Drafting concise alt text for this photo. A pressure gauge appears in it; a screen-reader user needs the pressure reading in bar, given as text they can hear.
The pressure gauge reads 4.5 bar
